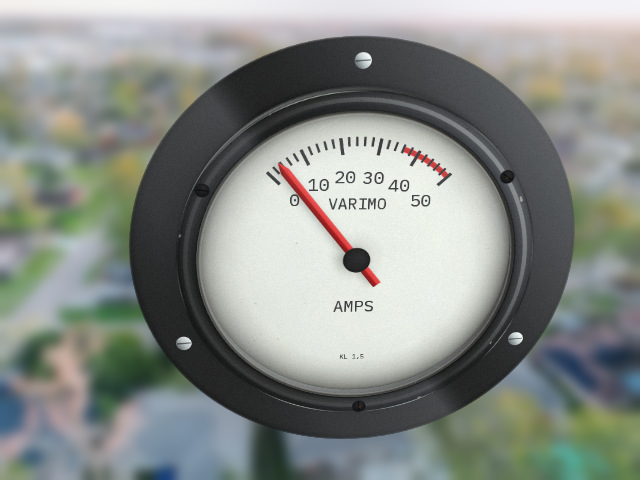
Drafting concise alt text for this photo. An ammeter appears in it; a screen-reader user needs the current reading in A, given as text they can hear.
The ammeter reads 4 A
